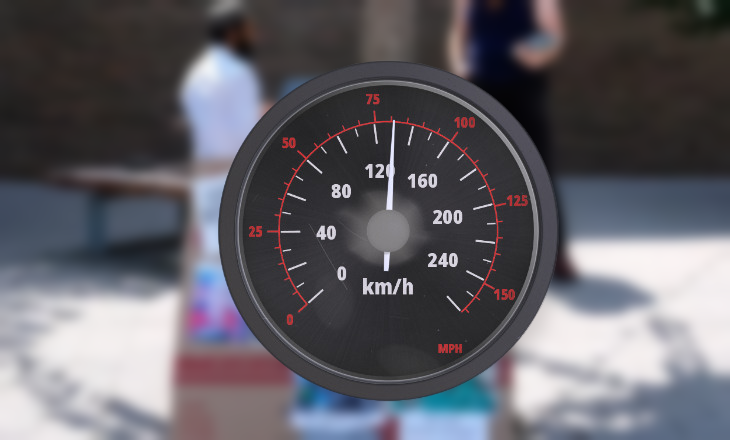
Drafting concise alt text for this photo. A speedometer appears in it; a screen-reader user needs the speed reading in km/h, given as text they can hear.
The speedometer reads 130 km/h
